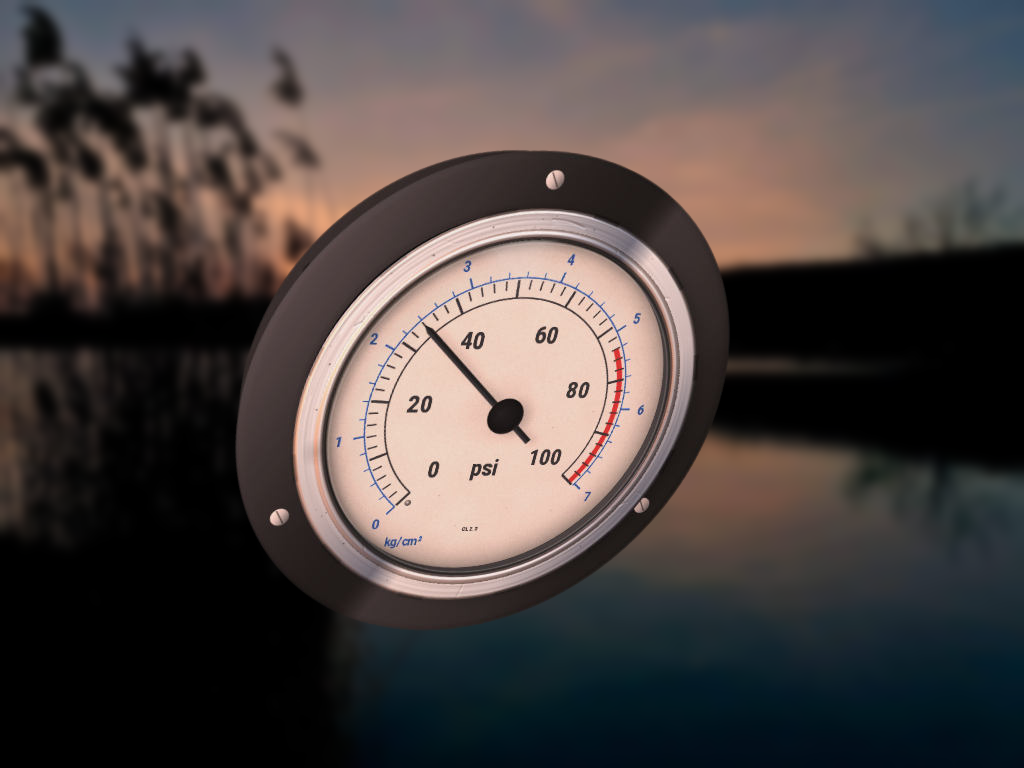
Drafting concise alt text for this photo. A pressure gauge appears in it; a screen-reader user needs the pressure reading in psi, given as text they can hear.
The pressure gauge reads 34 psi
